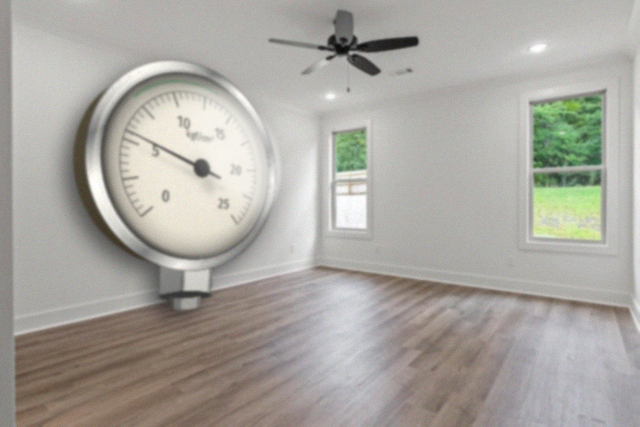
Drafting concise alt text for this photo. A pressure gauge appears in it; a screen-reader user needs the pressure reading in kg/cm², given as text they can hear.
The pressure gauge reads 5.5 kg/cm²
